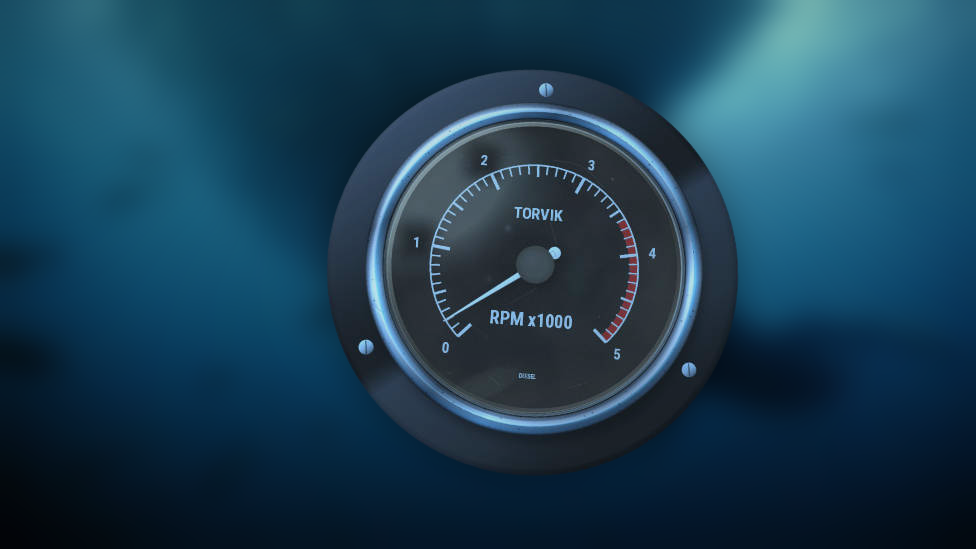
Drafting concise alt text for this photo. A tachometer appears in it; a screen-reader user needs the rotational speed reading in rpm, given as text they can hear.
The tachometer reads 200 rpm
